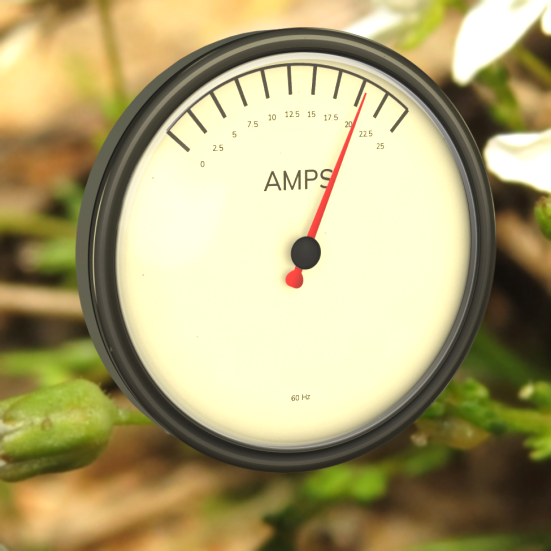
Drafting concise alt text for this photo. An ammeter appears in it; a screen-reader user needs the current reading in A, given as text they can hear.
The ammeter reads 20 A
